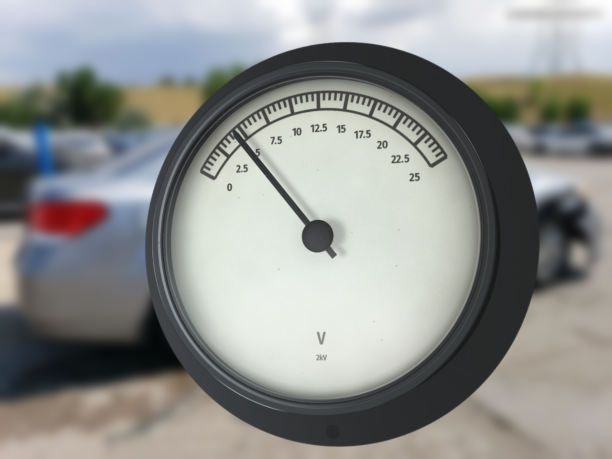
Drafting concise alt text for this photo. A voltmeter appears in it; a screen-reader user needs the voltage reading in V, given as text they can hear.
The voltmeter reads 4.5 V
